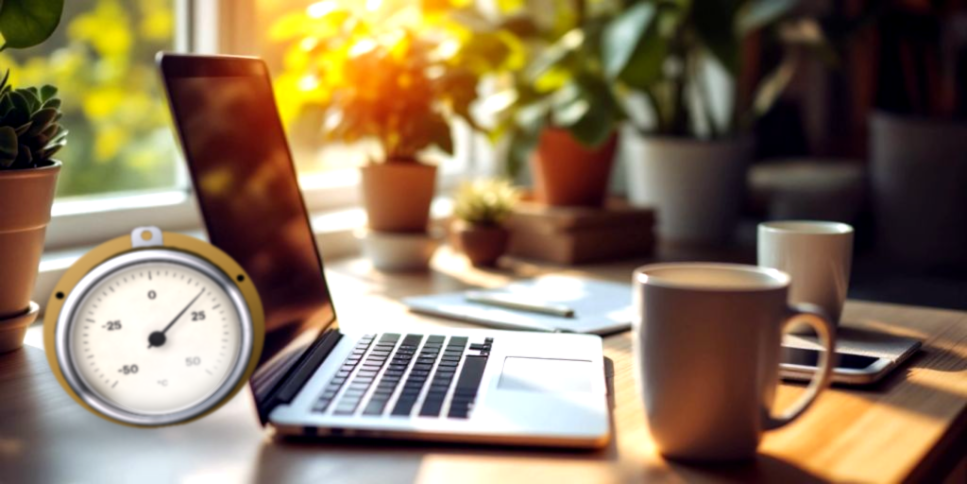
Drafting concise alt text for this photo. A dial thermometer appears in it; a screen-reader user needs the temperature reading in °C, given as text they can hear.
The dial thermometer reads 17.5 °C
